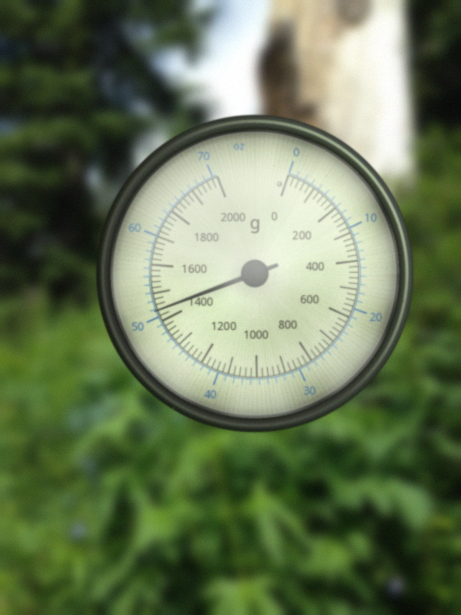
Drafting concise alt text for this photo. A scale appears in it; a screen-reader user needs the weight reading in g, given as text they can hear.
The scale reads 1440 g
